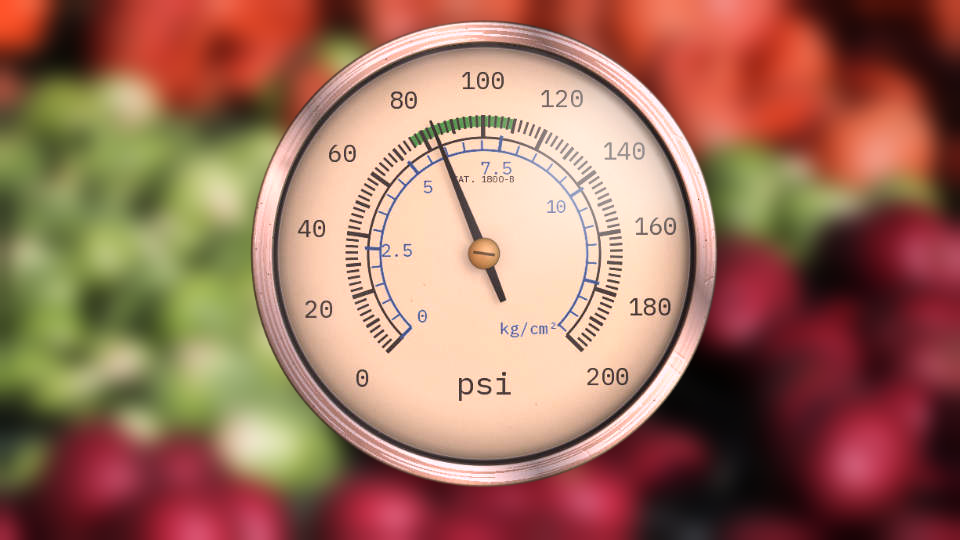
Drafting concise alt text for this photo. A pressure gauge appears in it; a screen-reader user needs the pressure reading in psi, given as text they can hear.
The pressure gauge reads 84 psi
